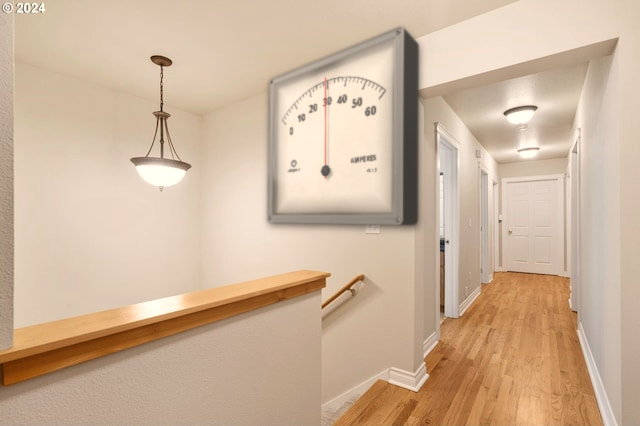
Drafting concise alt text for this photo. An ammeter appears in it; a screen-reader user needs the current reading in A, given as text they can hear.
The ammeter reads 30 A
